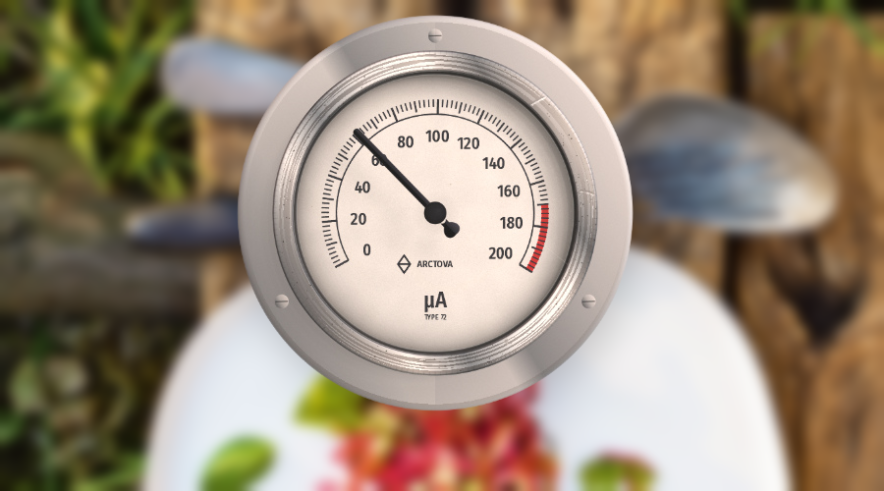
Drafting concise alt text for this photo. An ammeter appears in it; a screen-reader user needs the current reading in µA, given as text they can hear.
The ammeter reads 62 µA
